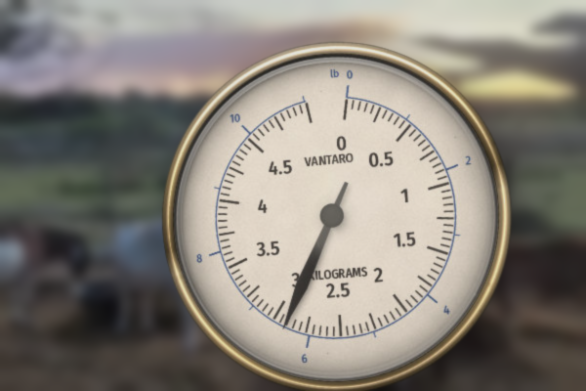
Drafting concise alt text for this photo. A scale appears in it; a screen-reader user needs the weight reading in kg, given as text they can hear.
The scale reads 2.9 kg
